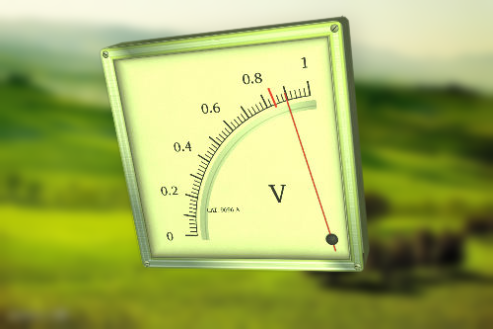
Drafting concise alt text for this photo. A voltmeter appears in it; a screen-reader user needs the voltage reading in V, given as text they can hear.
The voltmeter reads 0.9 V
